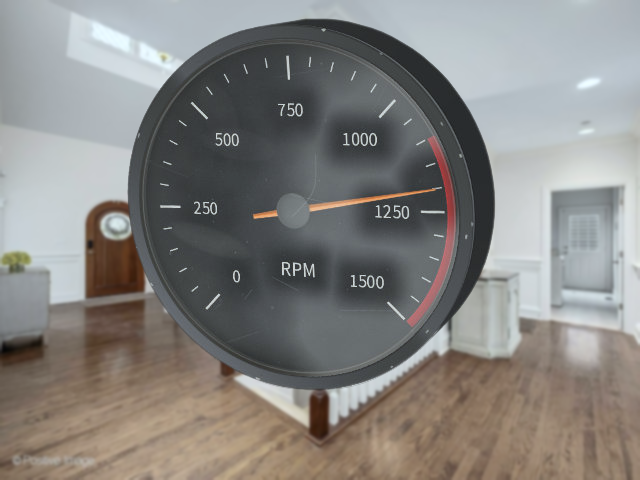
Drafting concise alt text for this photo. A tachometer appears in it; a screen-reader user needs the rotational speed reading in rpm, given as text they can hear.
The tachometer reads 1200 rpm
